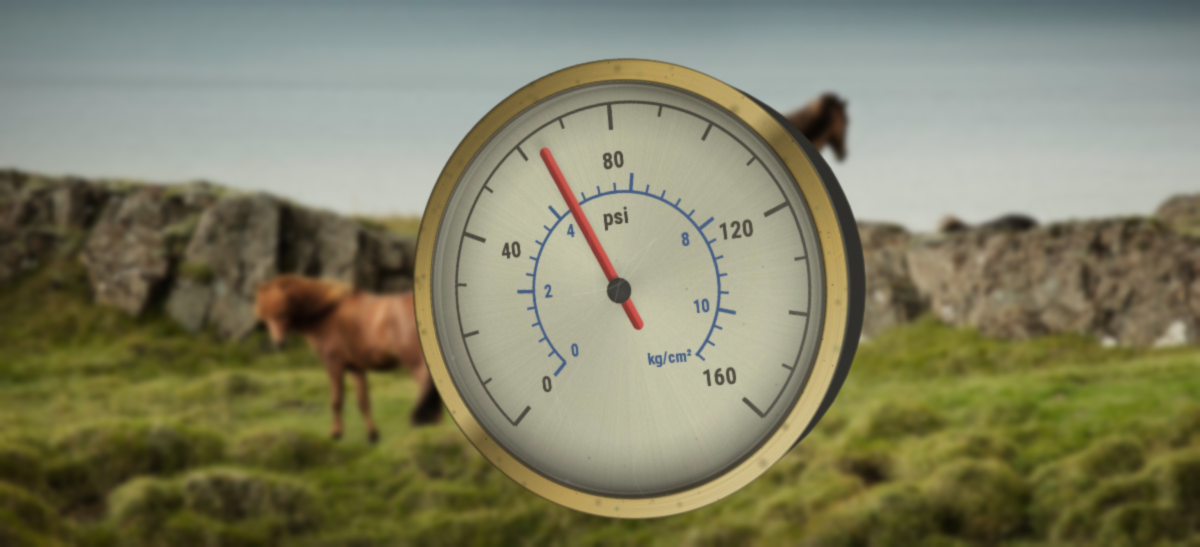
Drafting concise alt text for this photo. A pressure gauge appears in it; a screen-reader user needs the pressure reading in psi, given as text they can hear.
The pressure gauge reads 65 psi
